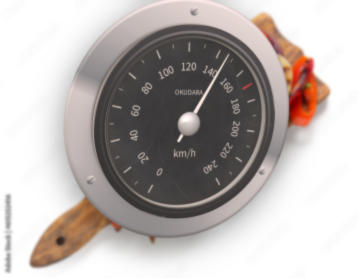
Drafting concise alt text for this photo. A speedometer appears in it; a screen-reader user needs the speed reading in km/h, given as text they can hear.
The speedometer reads 145 km/h
